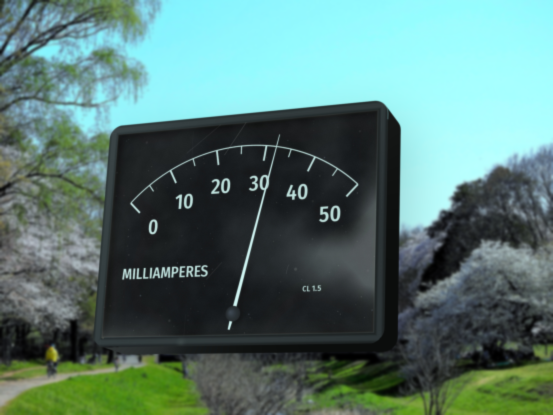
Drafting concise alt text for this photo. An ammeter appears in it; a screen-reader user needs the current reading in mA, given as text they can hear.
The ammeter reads 32.5 mA
